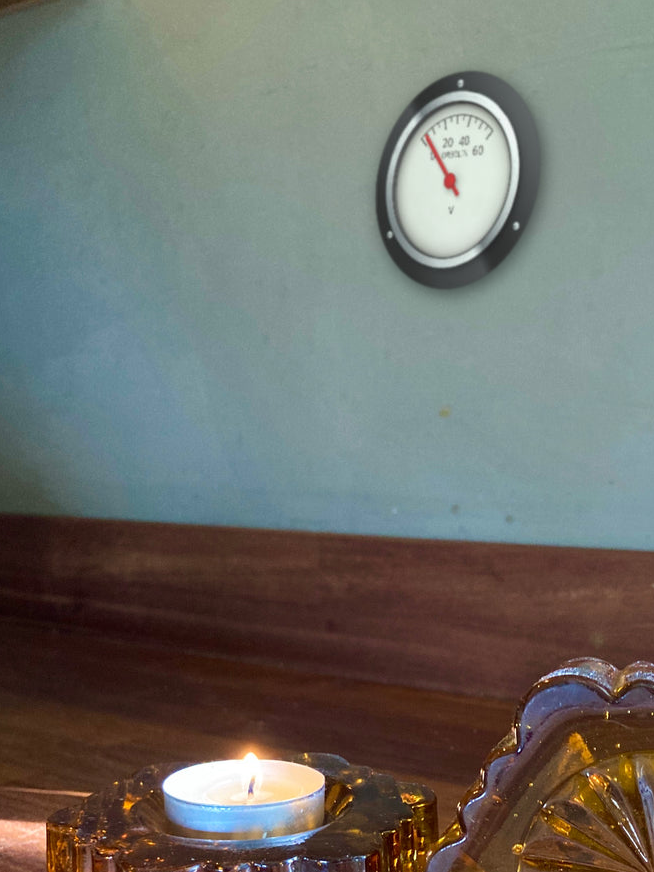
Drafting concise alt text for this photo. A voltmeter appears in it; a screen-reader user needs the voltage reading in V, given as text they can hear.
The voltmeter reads 5 V
